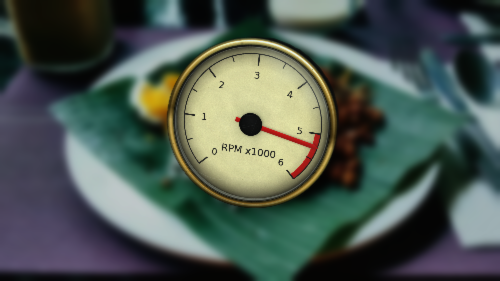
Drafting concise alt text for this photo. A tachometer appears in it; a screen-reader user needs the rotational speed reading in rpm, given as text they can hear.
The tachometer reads 5250 rpm
